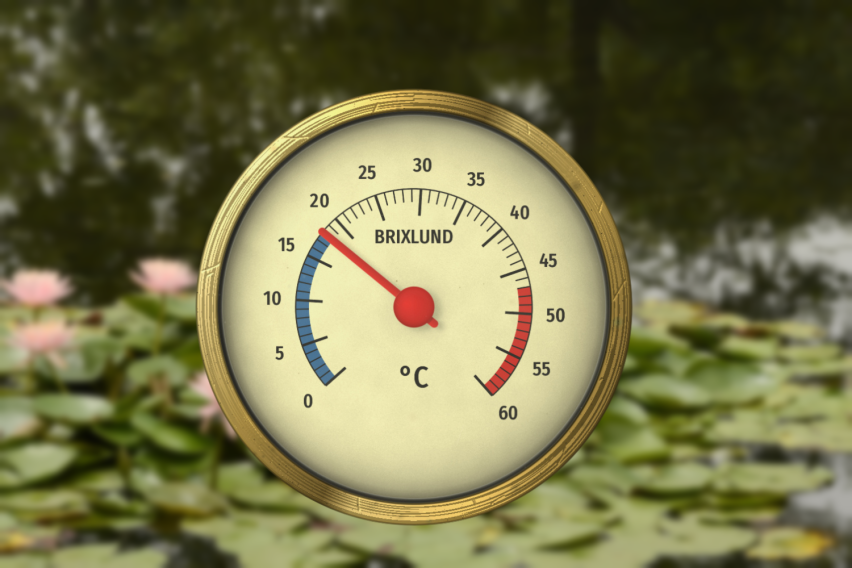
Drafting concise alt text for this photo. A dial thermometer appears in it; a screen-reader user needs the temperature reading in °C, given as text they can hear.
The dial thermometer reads 18 °C
